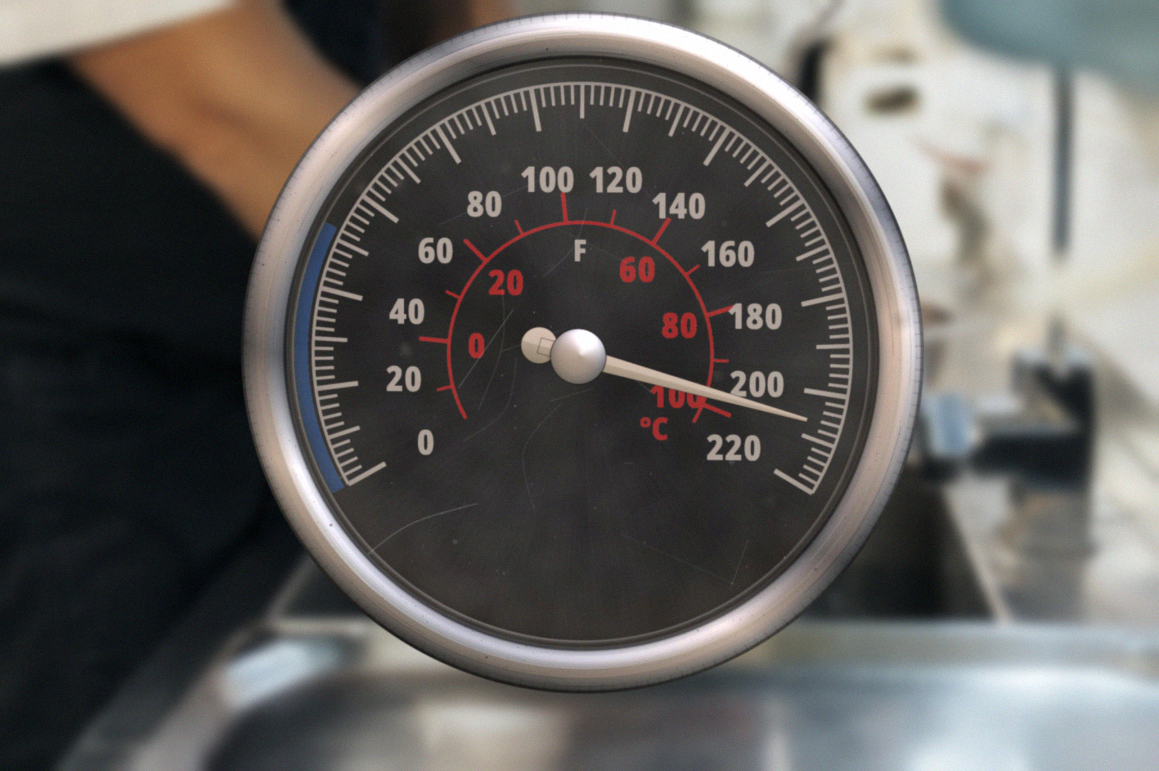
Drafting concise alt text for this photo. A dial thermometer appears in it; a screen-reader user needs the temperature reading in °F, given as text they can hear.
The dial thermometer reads 206 °F
